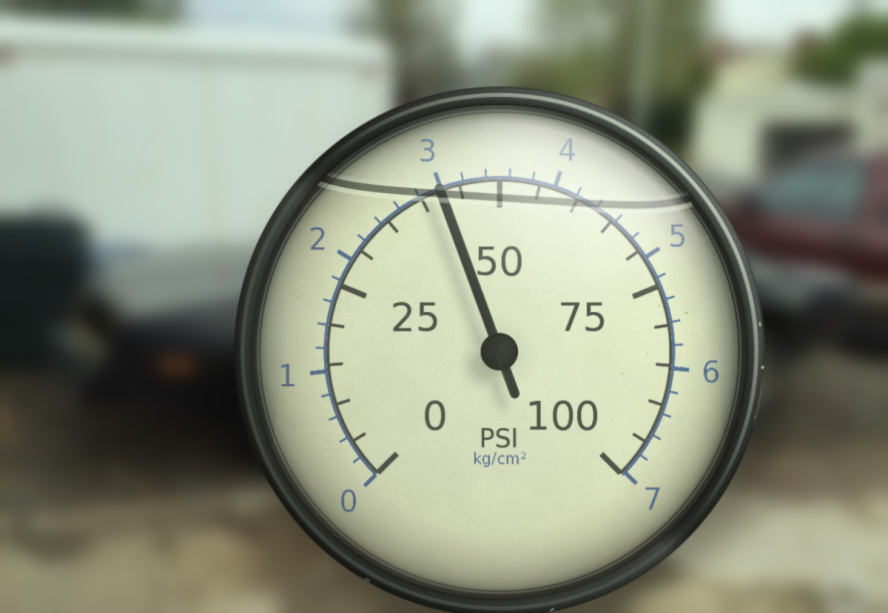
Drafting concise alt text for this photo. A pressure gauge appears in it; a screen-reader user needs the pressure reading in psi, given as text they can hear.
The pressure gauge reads 42.5 psi
